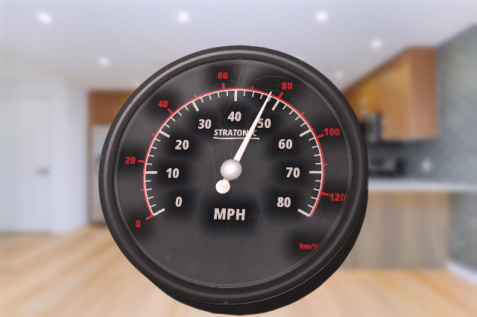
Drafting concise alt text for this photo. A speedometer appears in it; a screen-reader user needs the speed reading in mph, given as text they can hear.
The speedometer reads 48 mph
